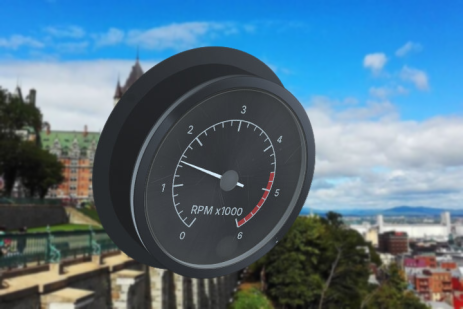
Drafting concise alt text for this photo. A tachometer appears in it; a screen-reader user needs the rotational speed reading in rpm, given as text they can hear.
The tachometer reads 1500 rpm
